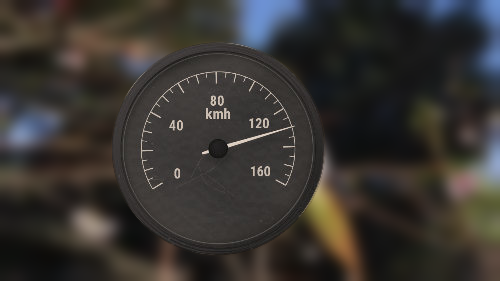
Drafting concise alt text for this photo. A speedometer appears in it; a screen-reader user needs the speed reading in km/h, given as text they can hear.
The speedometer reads 130 km/h
